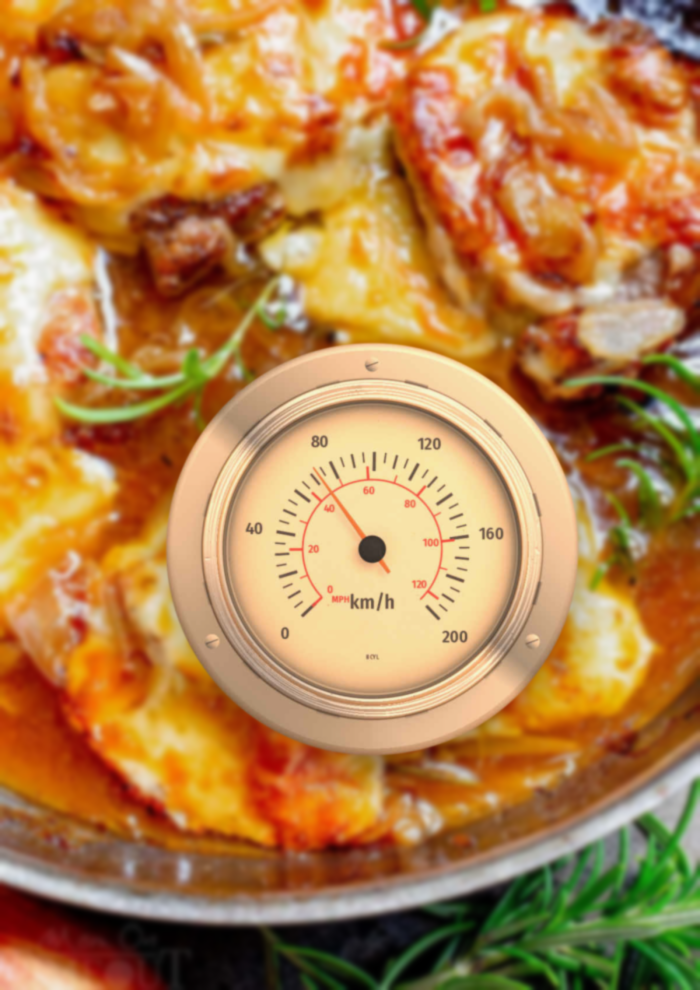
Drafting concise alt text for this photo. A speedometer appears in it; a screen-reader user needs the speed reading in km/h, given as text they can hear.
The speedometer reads 72.5 km/h
